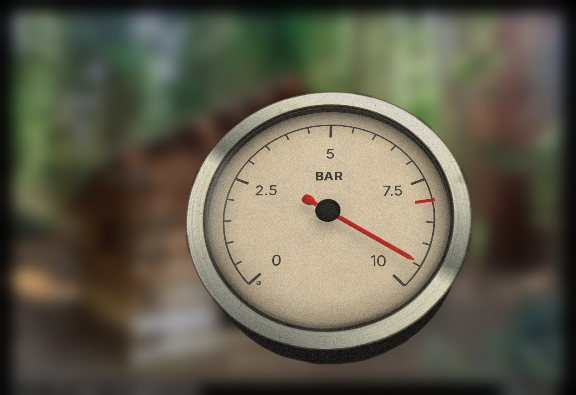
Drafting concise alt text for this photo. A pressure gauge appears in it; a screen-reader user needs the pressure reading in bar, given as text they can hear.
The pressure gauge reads 9.5 bar
